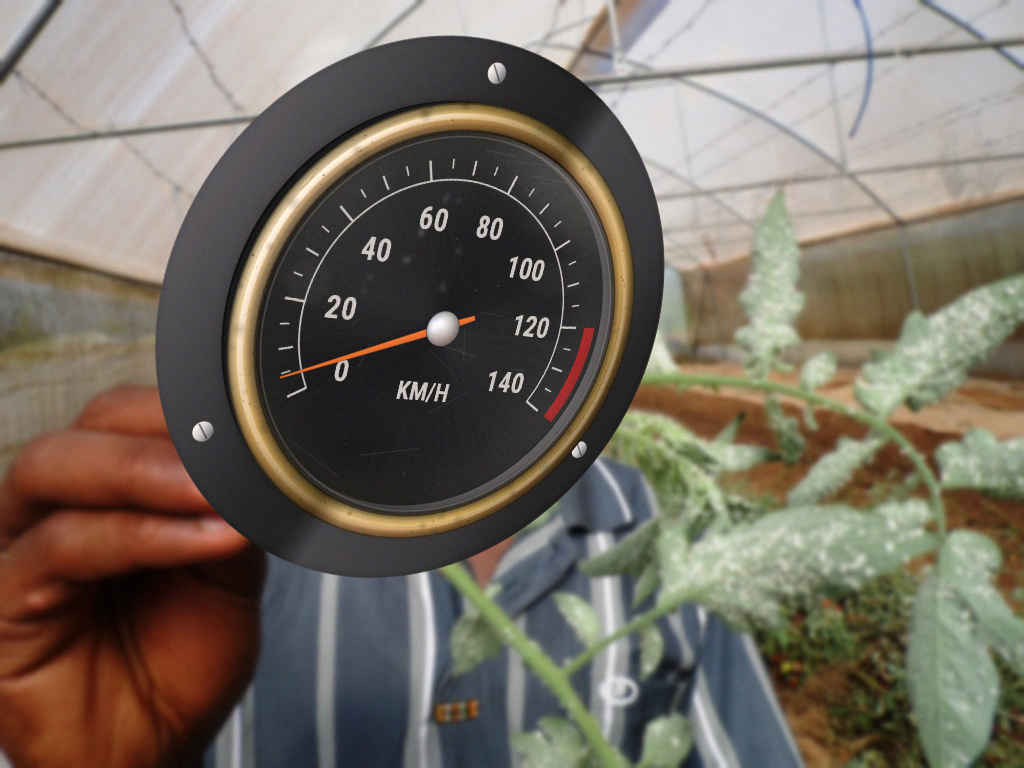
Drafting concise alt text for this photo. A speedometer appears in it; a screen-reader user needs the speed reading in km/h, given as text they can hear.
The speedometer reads 5 km/h
